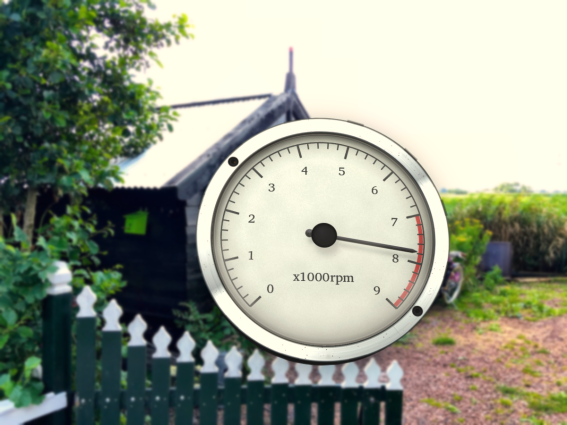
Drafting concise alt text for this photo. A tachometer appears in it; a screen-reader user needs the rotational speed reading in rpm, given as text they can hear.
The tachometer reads 7800 rpm
